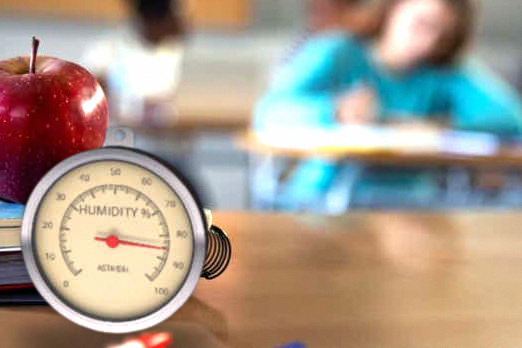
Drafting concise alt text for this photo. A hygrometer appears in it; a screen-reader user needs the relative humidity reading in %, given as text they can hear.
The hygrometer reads 85 %
